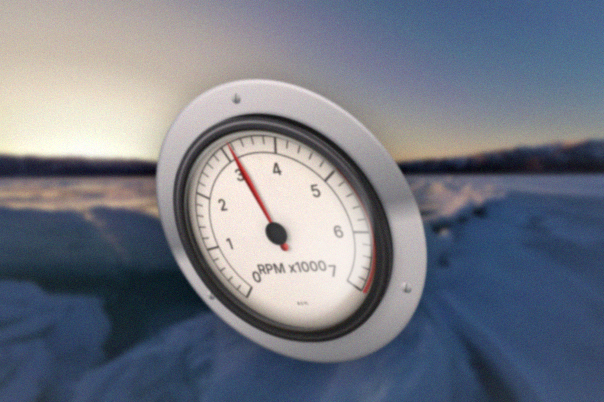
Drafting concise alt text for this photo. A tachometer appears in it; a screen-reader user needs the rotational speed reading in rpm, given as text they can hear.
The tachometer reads 3200 rpm
